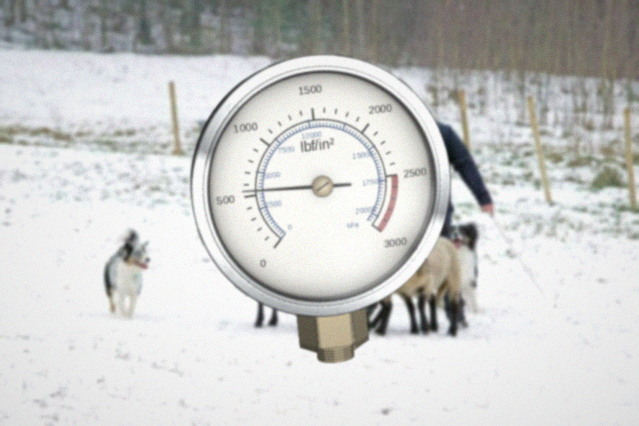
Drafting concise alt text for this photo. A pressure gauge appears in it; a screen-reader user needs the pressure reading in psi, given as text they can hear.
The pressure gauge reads 550 psi
